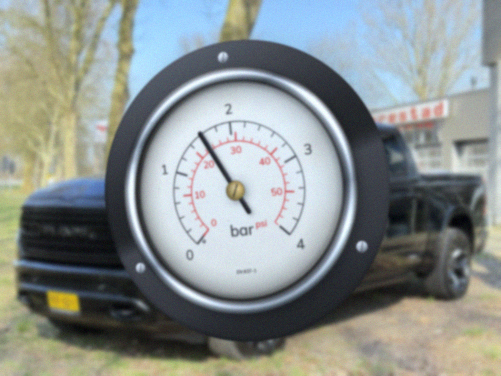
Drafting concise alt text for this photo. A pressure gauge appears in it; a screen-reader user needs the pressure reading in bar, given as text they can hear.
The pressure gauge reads 1.6 bar
